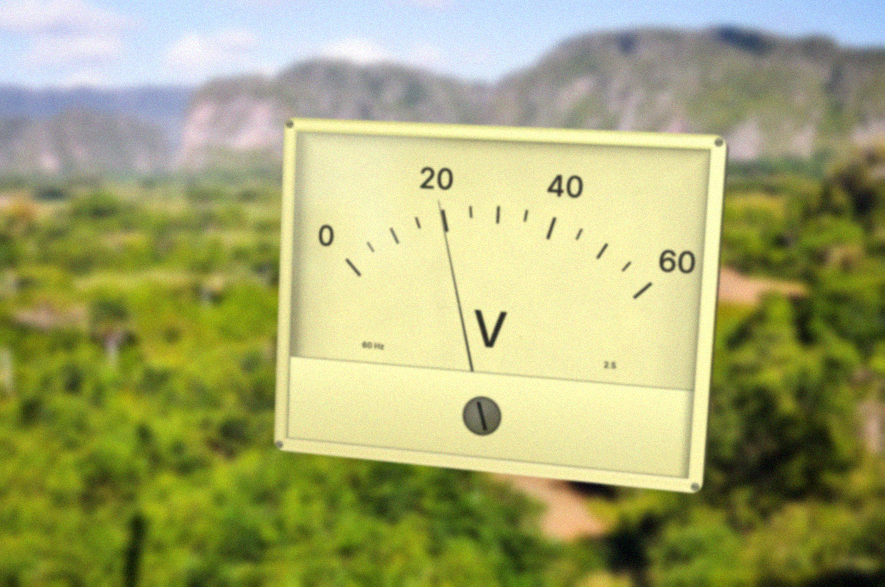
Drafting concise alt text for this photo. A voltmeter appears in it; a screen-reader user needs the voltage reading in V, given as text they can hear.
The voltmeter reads 20 V
